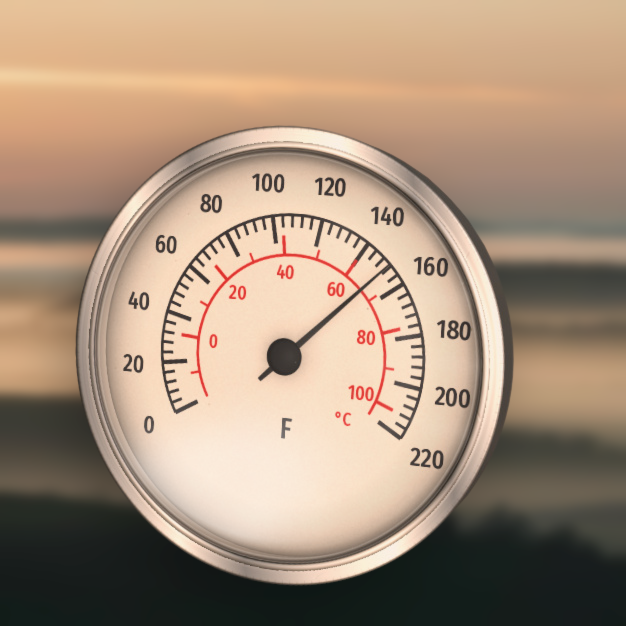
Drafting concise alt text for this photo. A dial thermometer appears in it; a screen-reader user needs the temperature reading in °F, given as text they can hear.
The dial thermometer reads 152 °F
